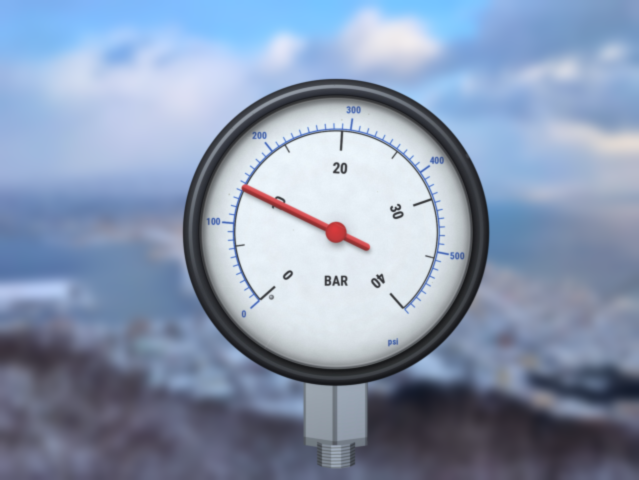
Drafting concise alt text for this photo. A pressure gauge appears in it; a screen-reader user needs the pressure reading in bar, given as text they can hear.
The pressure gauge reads 10 bar
